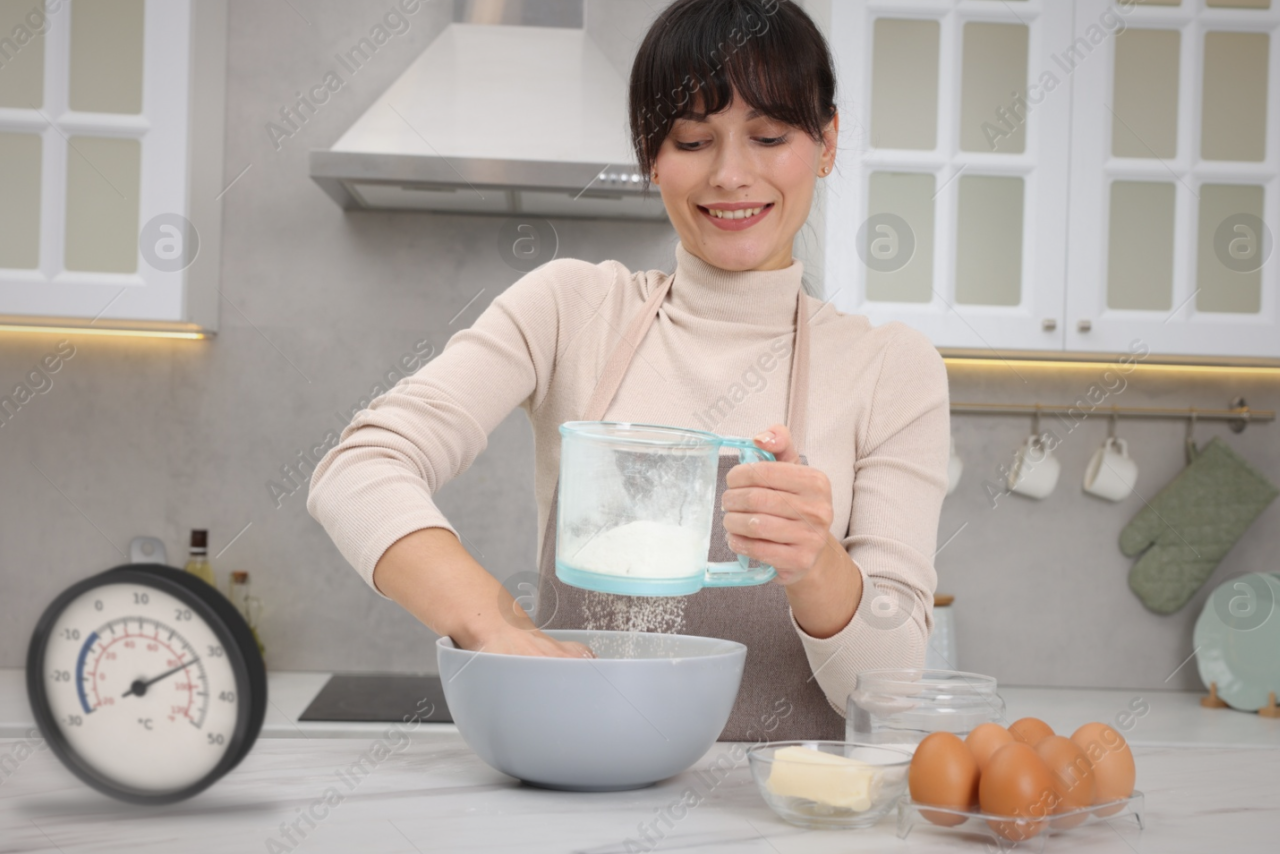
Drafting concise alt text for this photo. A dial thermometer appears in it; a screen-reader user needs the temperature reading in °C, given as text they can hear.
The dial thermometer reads 30 °C
